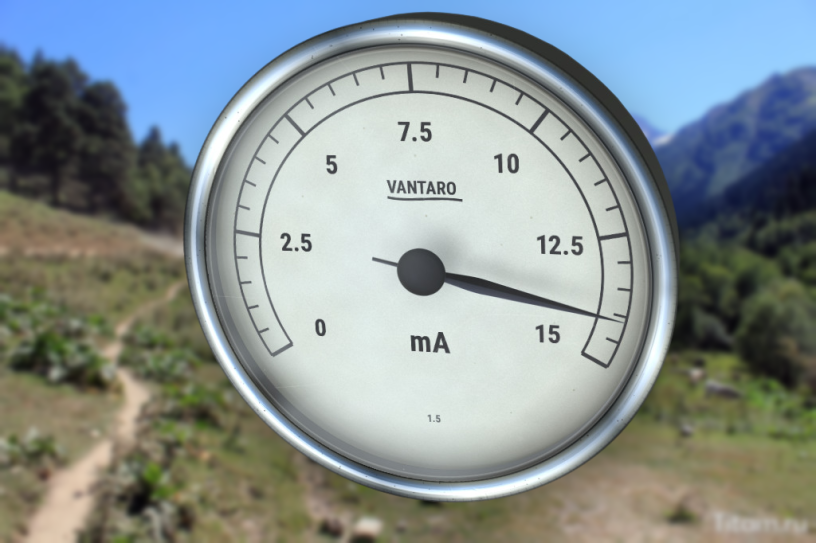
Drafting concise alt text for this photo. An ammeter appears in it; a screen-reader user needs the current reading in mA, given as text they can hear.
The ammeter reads 14 mA
